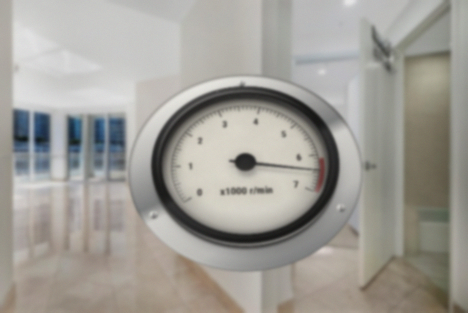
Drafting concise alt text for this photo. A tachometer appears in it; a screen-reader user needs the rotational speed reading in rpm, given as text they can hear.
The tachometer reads 6500 rpm
